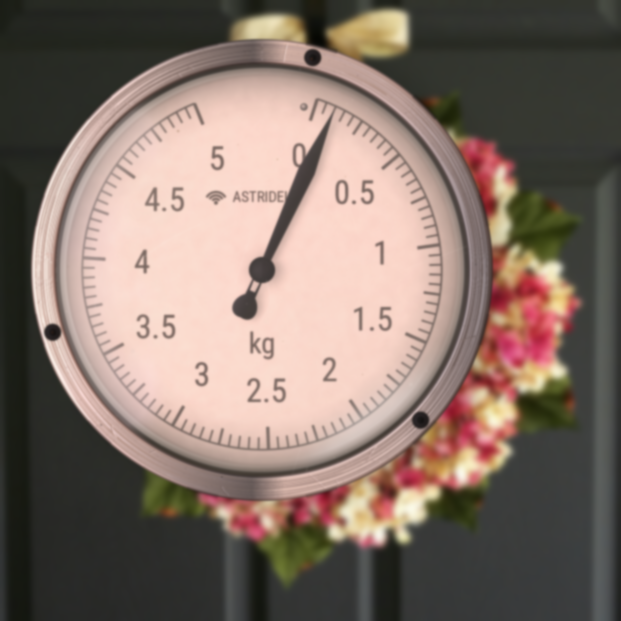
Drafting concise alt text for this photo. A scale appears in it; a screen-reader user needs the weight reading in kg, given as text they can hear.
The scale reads 0.1 kg
